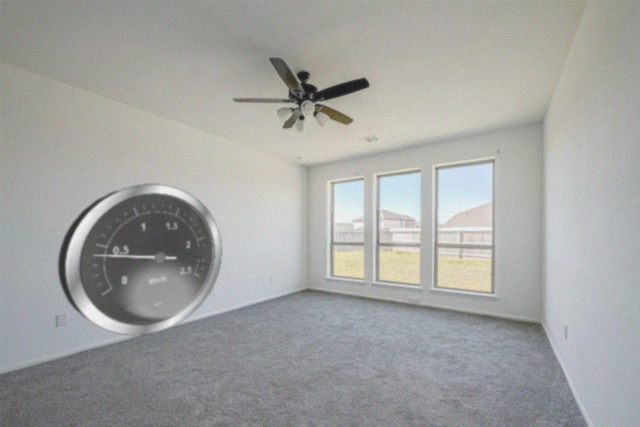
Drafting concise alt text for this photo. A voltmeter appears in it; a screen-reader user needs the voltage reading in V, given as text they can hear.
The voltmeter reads 0.4 V
